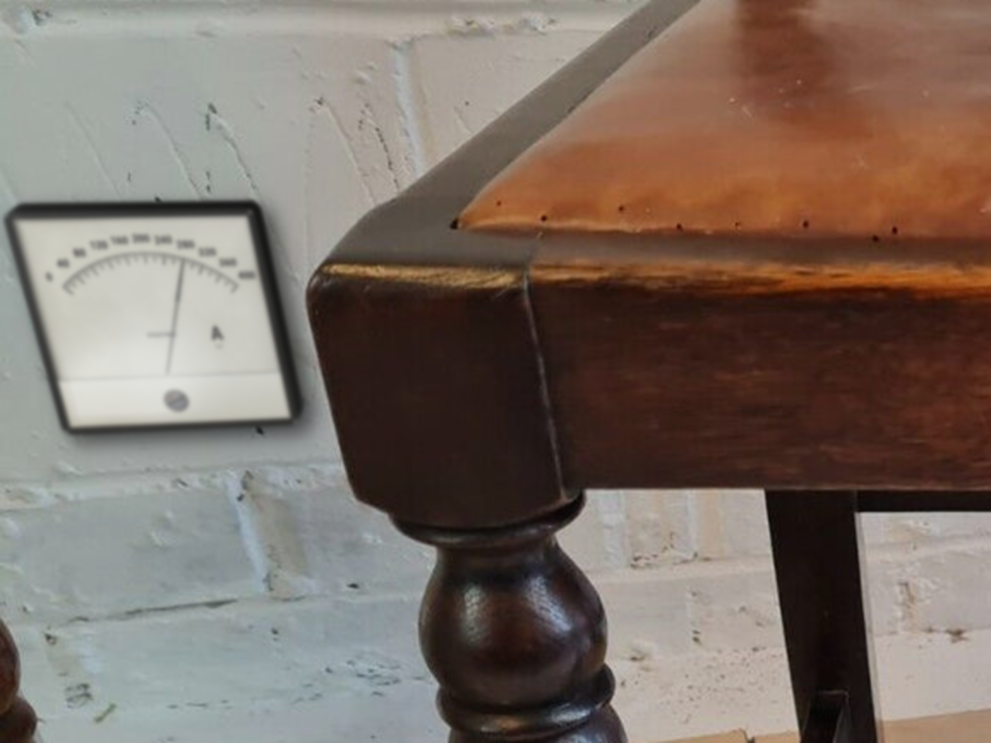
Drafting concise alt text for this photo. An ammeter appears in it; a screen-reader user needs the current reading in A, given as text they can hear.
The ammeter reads 280 A
